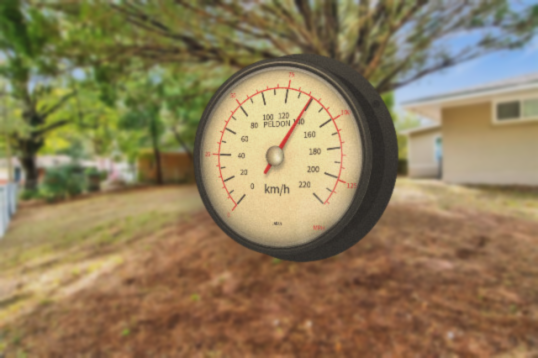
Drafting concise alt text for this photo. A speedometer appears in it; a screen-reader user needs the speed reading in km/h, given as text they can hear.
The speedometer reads 140 km/h
